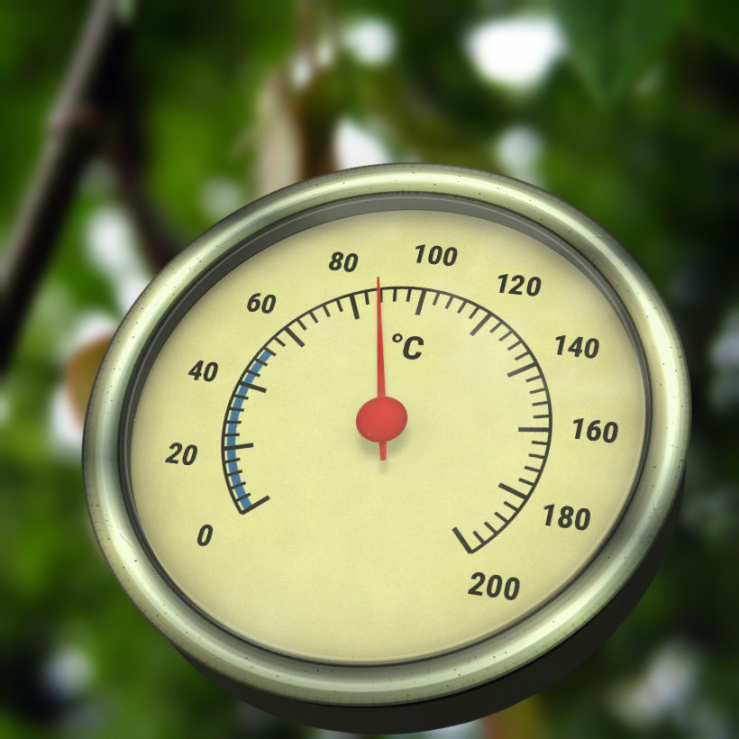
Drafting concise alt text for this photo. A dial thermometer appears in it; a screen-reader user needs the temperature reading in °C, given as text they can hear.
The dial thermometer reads 88 °C
